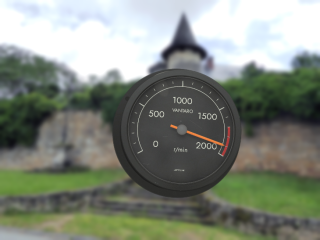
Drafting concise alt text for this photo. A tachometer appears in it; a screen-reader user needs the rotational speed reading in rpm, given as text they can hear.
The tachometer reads 1900 rpm
